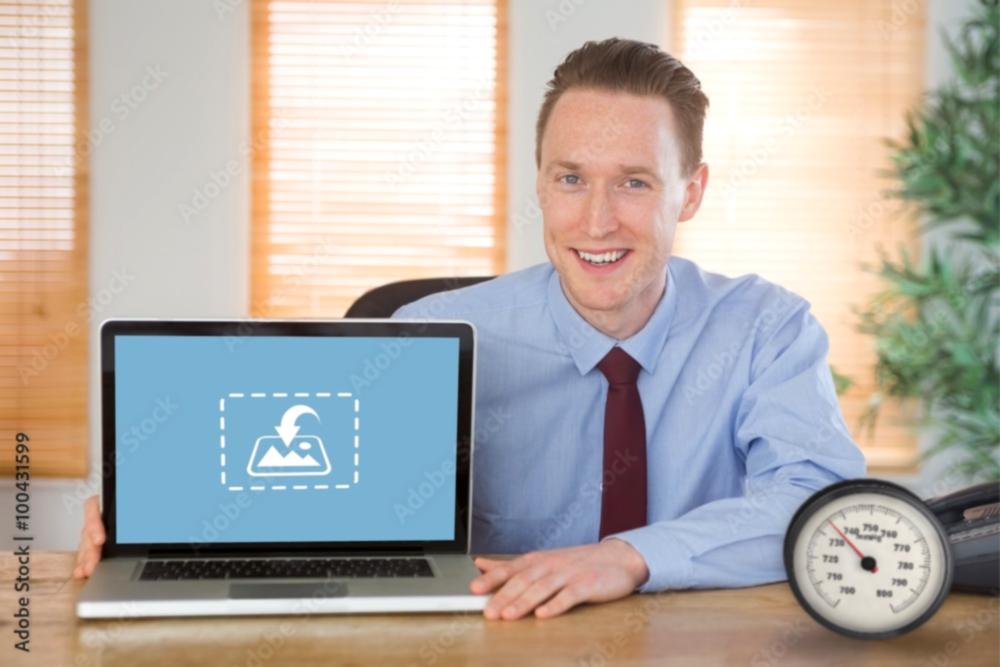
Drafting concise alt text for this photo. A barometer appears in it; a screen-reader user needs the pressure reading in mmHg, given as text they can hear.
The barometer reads 735 mmHg
